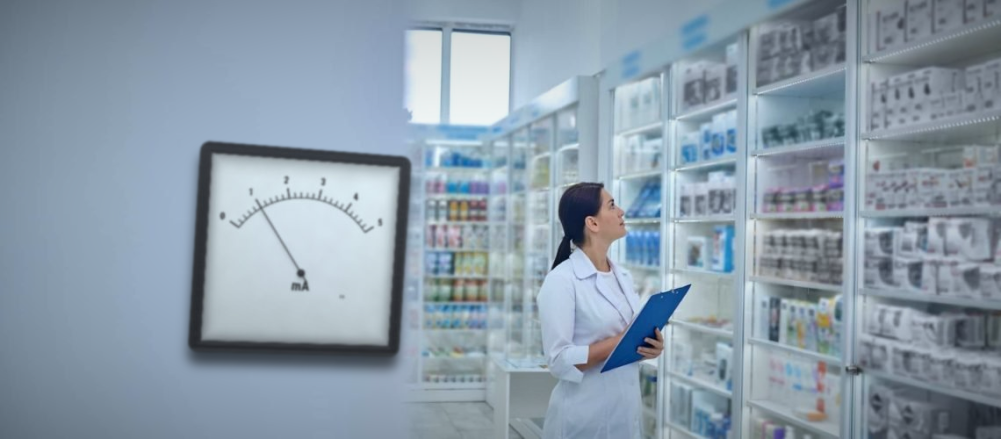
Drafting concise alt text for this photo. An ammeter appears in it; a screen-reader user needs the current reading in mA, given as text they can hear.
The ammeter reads 1 mA
